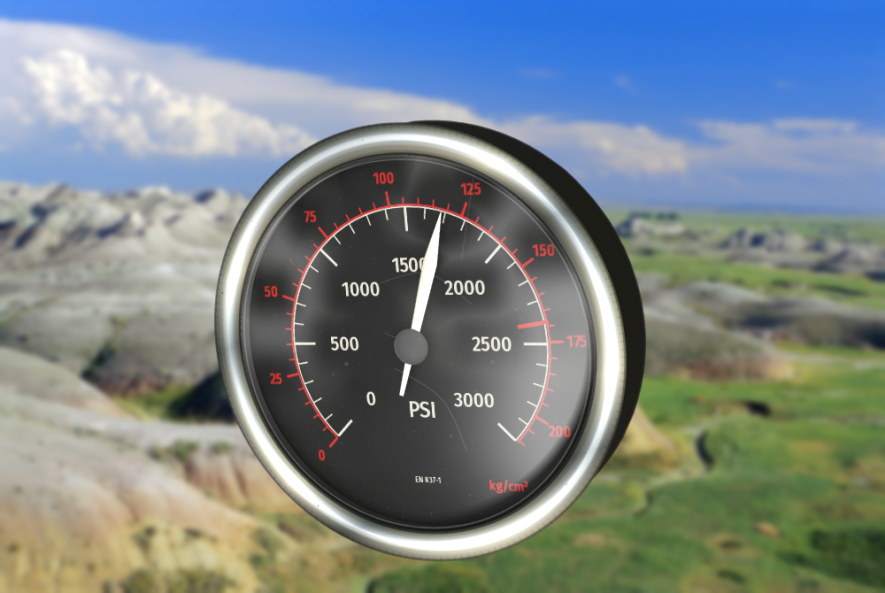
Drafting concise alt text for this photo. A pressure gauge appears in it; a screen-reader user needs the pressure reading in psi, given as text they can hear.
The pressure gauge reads 1700 psi
